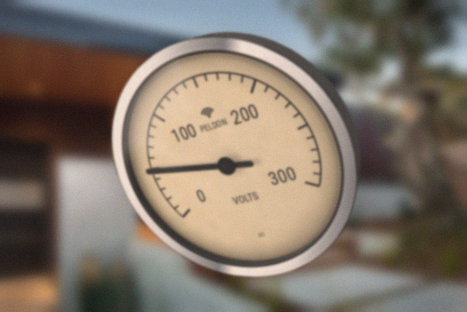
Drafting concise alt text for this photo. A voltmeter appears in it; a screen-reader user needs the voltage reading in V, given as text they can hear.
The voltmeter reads 50 V
